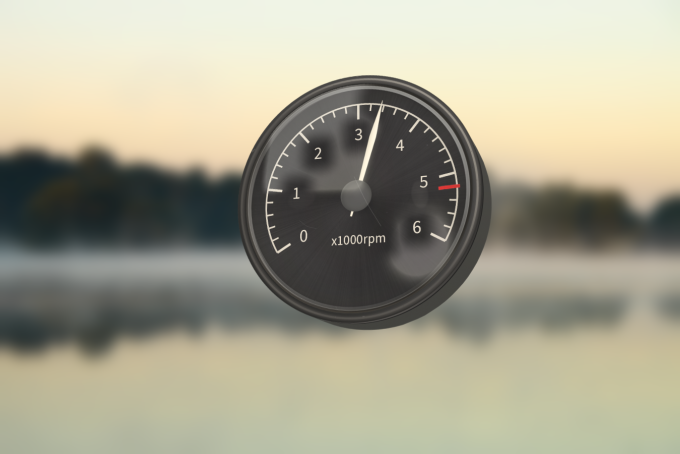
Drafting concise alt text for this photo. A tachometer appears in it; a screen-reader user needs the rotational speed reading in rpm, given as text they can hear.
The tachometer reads 3400 rpm
